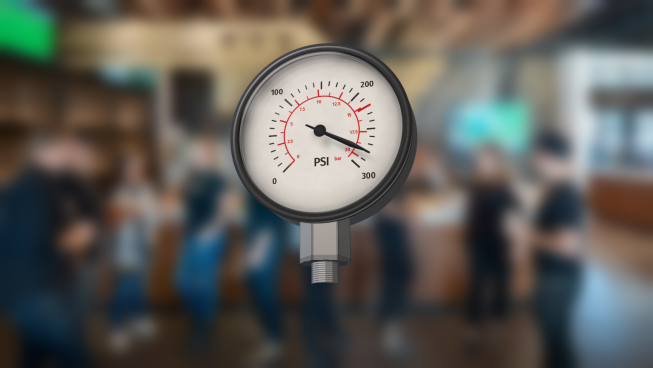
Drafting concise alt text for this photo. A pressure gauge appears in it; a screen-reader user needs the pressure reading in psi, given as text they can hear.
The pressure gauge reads 280 psi
